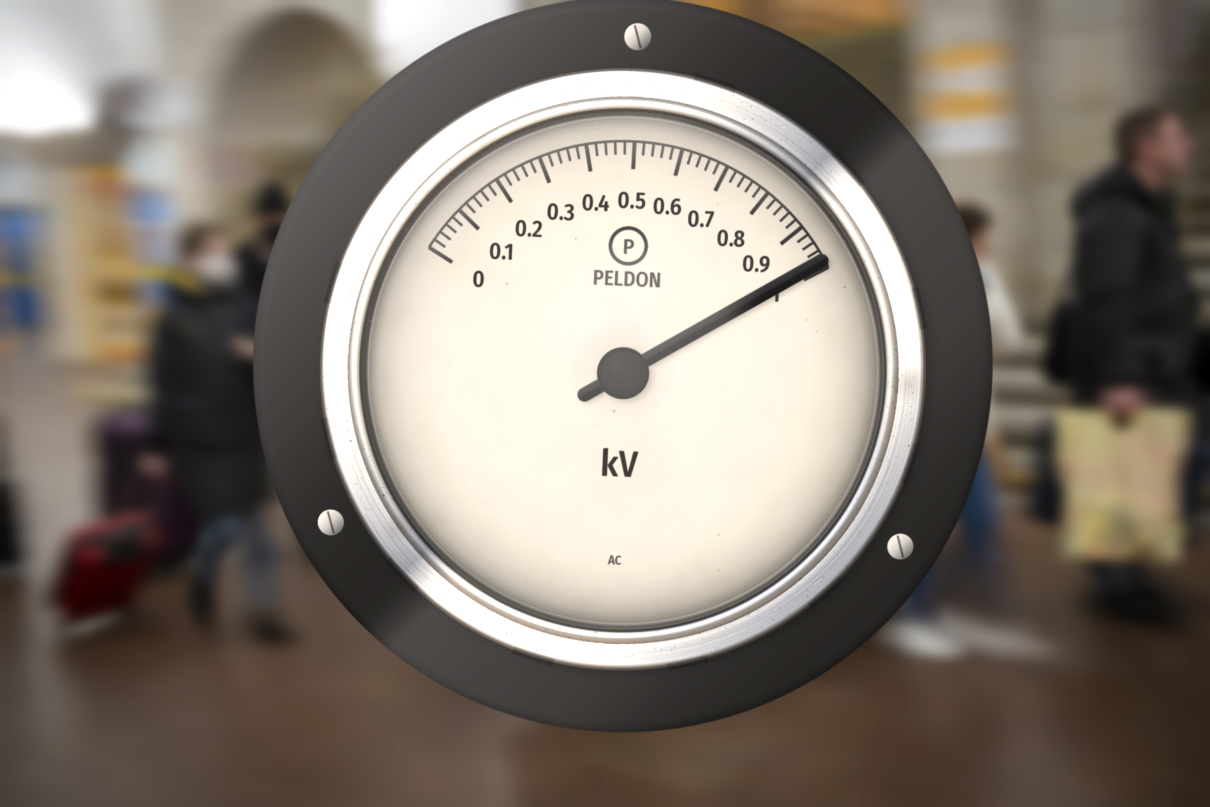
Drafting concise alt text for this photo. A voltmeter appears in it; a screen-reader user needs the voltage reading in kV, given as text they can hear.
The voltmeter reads 0.98 kV
